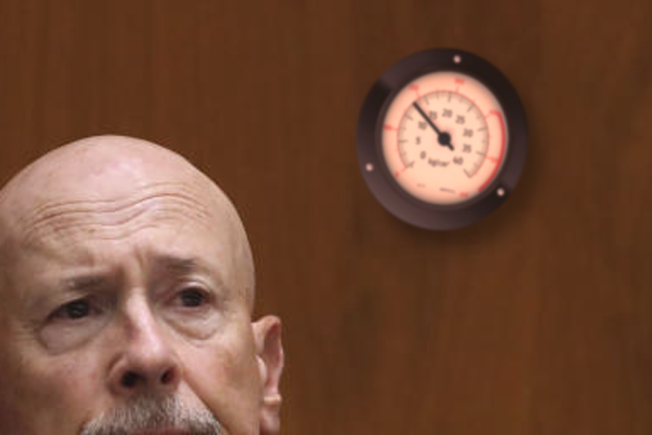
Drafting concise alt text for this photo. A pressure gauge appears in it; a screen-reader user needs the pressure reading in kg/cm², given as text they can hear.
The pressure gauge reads 12.5 kg/cm²
